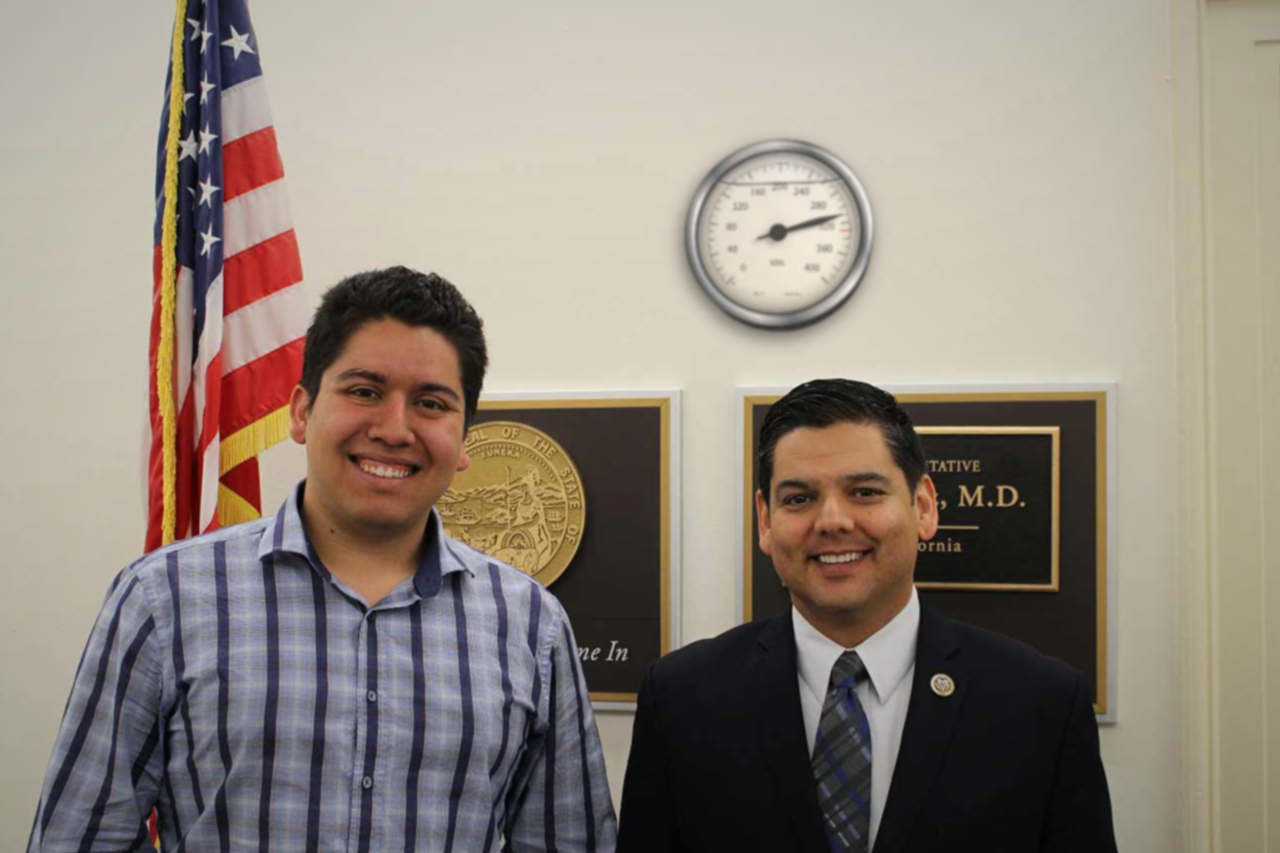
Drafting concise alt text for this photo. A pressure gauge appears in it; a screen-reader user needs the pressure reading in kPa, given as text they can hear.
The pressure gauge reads 310 kPa
